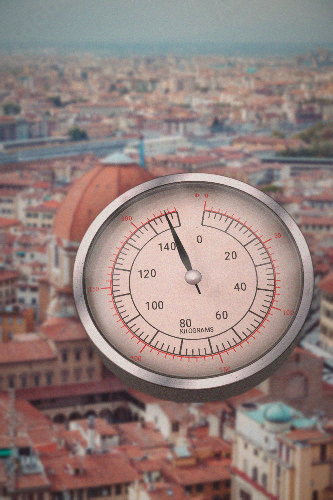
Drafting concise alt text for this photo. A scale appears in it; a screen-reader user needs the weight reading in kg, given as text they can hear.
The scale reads 146 kg
